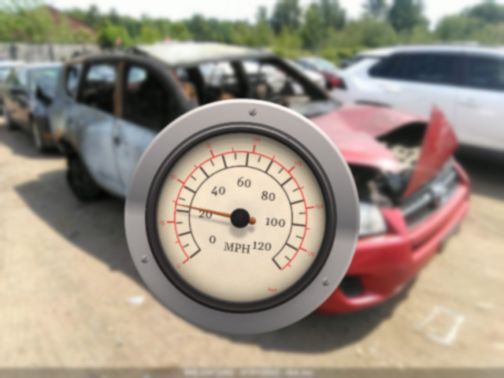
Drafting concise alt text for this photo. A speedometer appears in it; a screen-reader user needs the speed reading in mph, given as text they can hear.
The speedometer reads 22.5 mph
